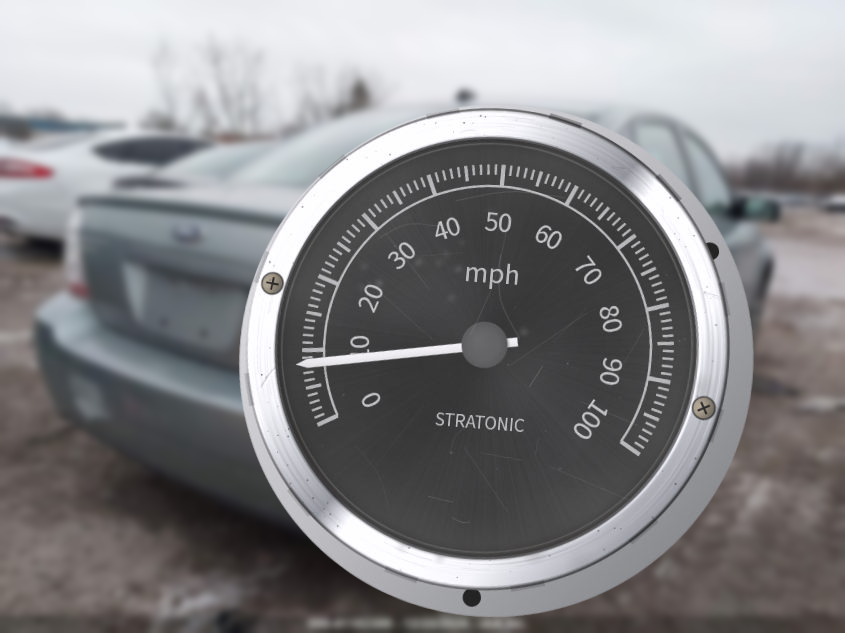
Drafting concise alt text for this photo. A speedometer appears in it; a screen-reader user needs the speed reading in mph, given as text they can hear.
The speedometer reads 8 mph
